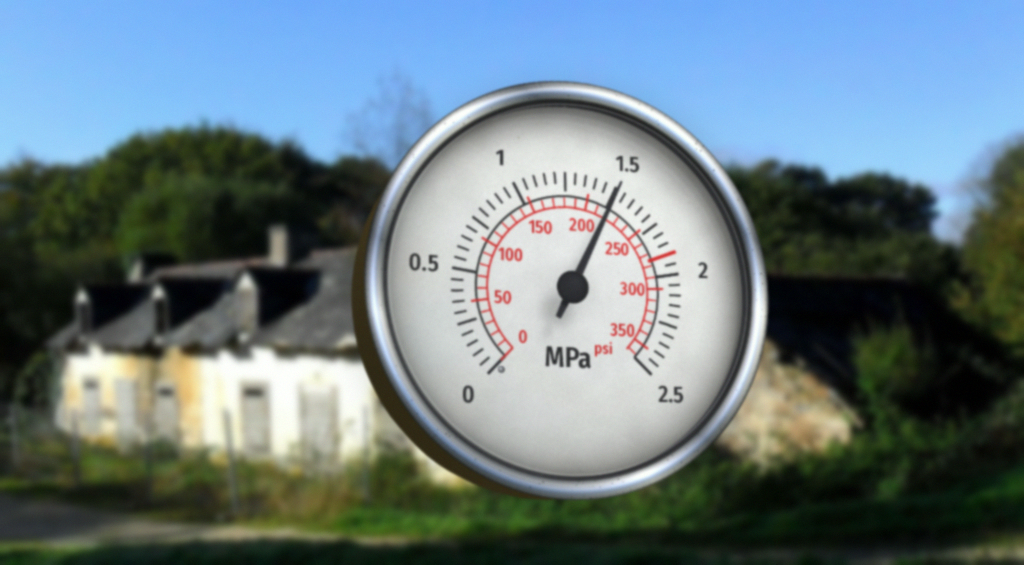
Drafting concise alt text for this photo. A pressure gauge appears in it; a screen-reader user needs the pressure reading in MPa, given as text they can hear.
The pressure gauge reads 1.5 MPa
